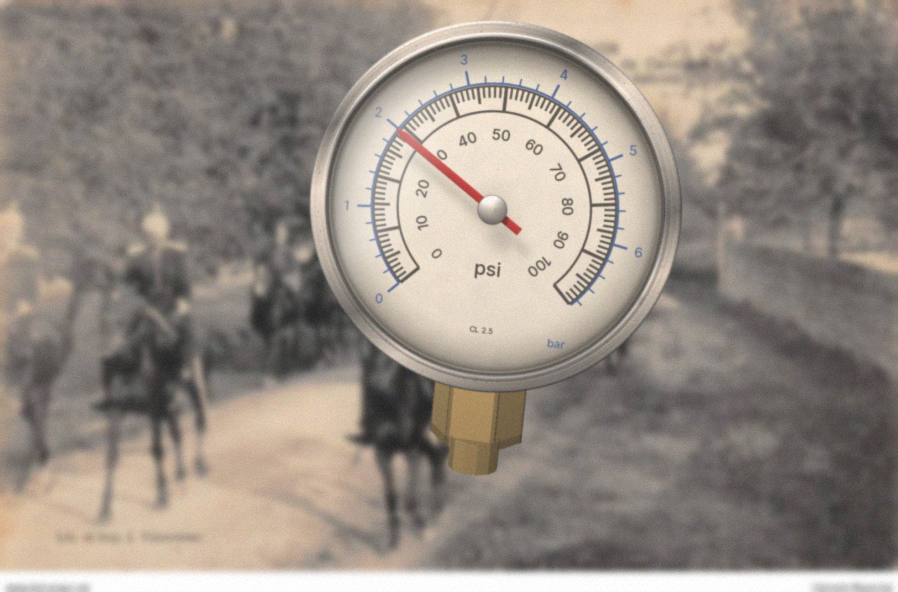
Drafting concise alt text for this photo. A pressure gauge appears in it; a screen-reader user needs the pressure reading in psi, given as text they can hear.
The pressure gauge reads 29 psi
